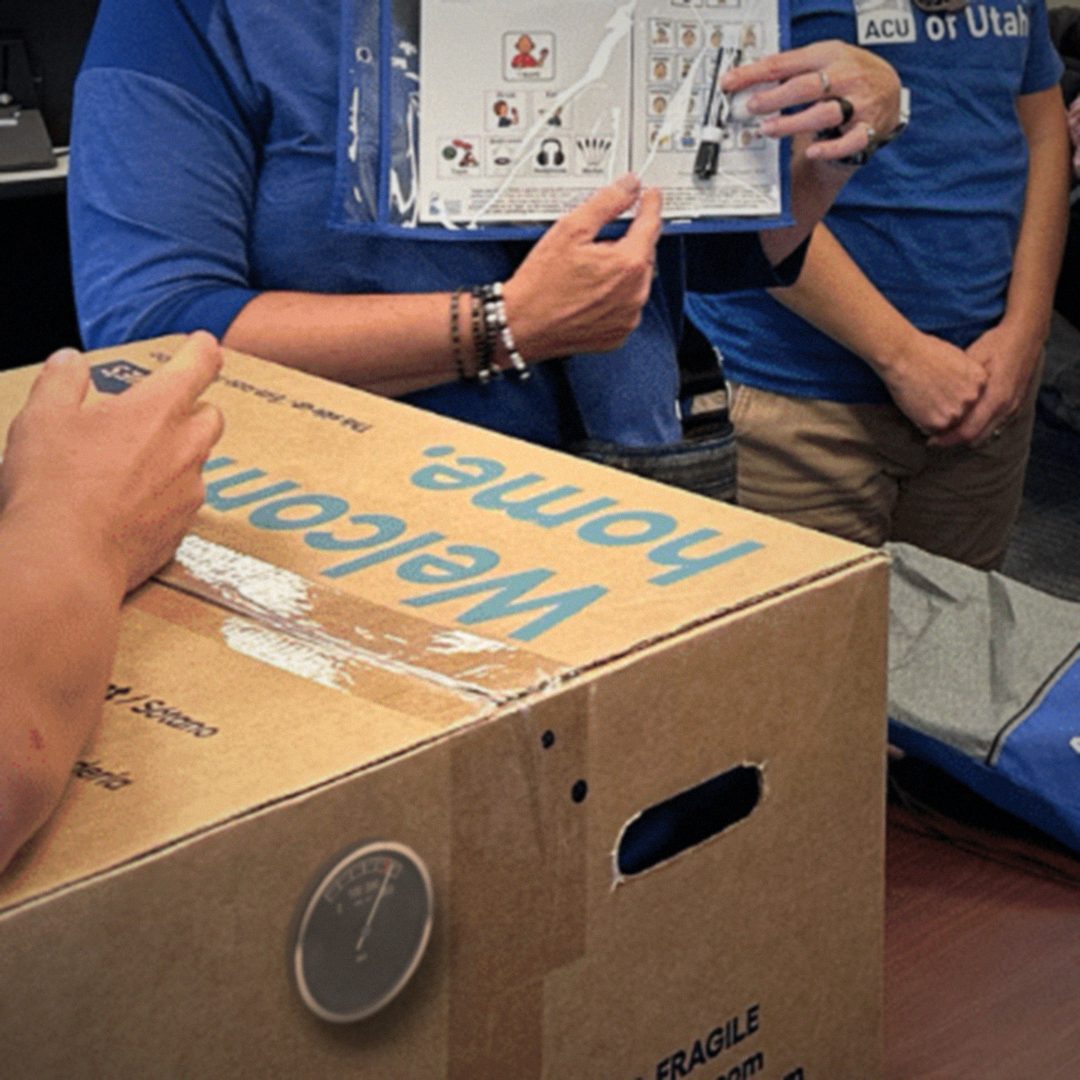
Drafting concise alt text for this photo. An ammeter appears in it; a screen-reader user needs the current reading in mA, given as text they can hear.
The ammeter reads 250 mA
